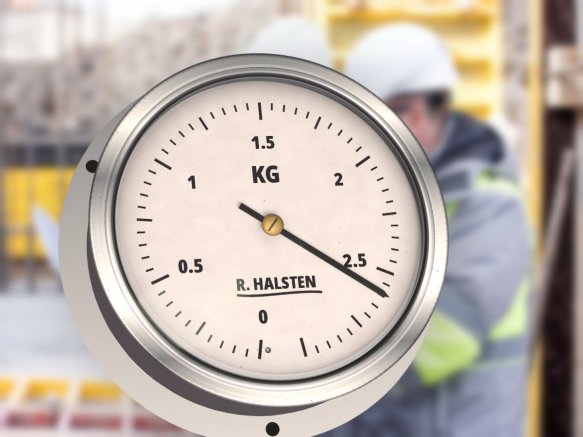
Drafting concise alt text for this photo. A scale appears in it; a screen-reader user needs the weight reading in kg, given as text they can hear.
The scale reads 2.6 kg
